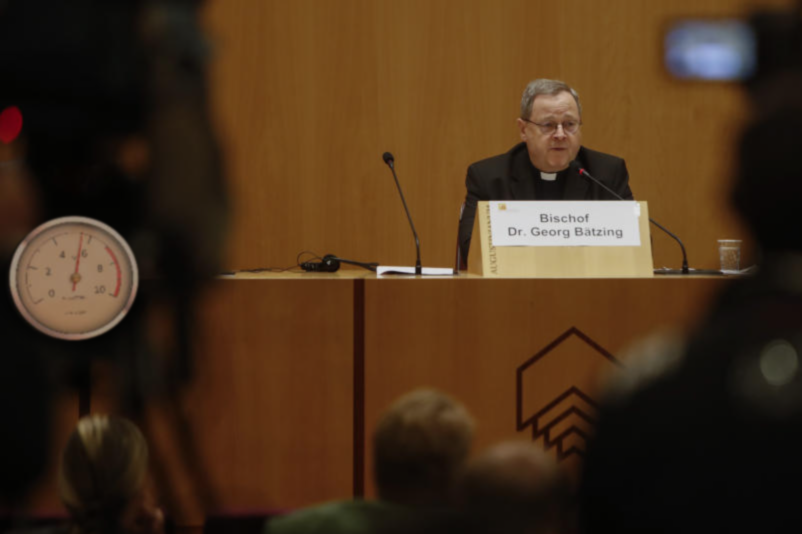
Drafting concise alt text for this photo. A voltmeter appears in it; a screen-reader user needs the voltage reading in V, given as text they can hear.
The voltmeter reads 5.5 V
